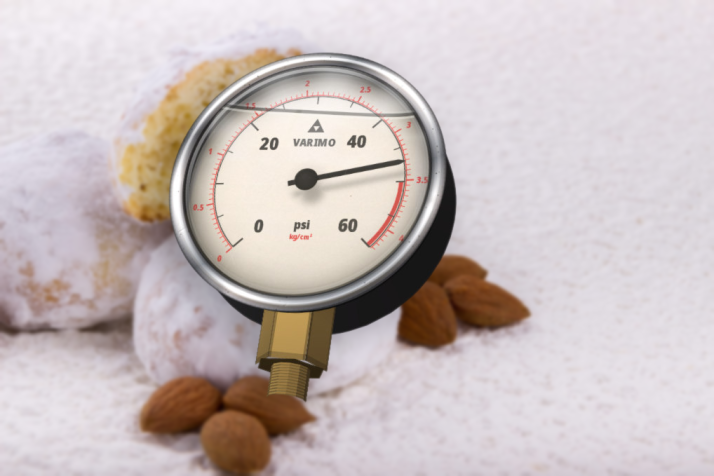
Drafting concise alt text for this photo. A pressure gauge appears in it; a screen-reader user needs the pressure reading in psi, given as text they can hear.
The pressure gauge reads 47.5 psi
